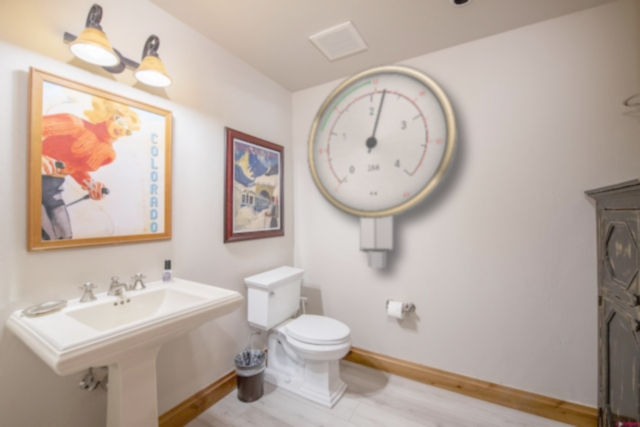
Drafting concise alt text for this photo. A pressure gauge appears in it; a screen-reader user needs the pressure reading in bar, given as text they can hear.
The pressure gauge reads 2.25 bar
